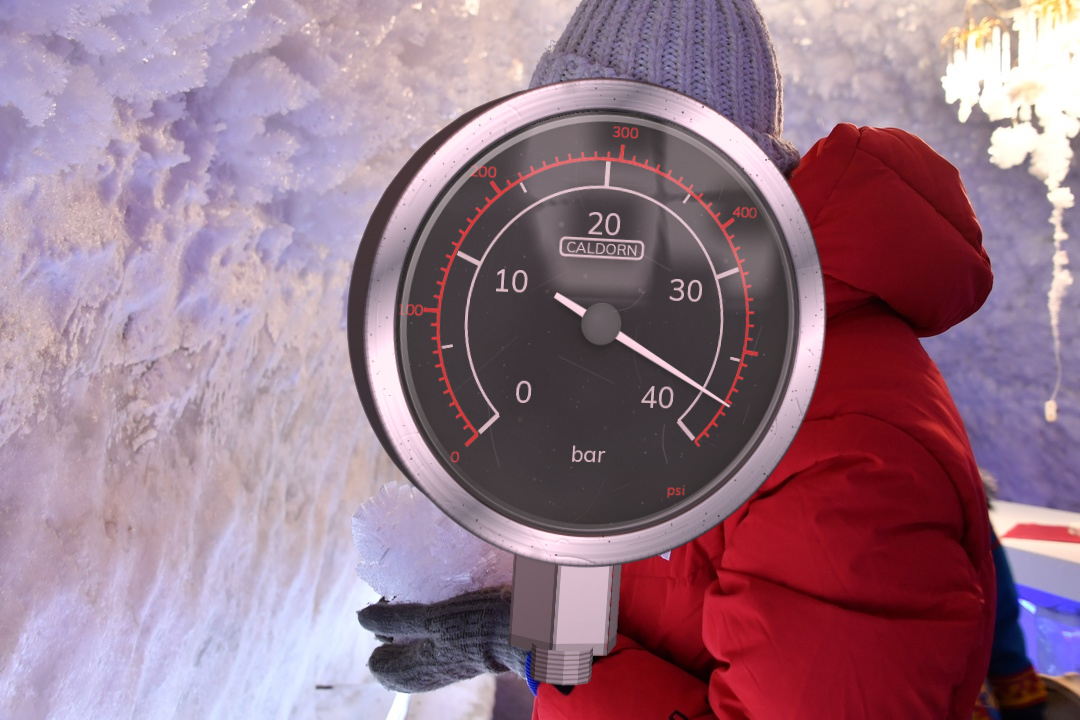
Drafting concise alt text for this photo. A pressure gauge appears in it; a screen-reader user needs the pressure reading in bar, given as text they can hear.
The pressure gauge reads 37.5 bar
